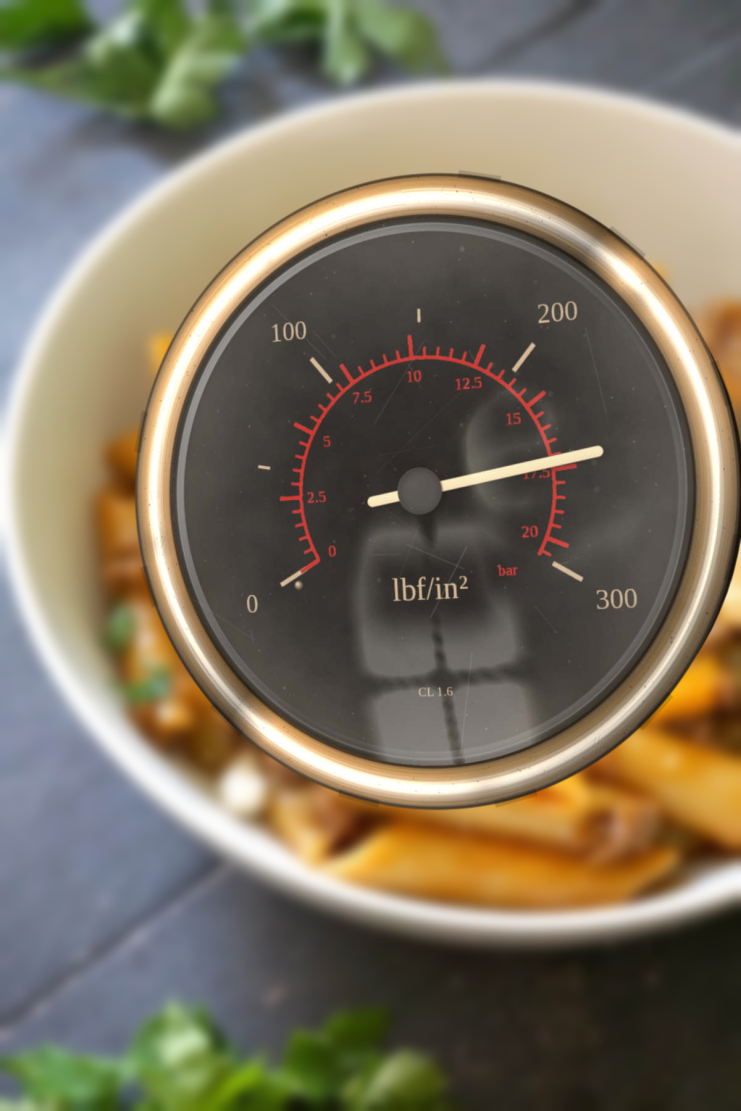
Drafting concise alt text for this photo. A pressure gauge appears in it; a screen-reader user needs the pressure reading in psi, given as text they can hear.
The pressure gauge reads 250 psi
